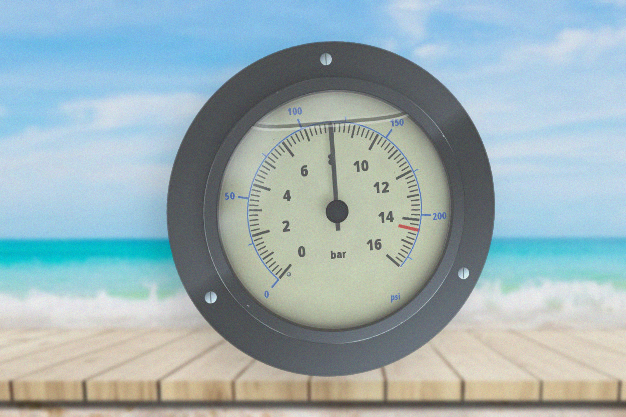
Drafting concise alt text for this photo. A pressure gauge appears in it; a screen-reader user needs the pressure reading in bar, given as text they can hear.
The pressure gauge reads 8 bar
